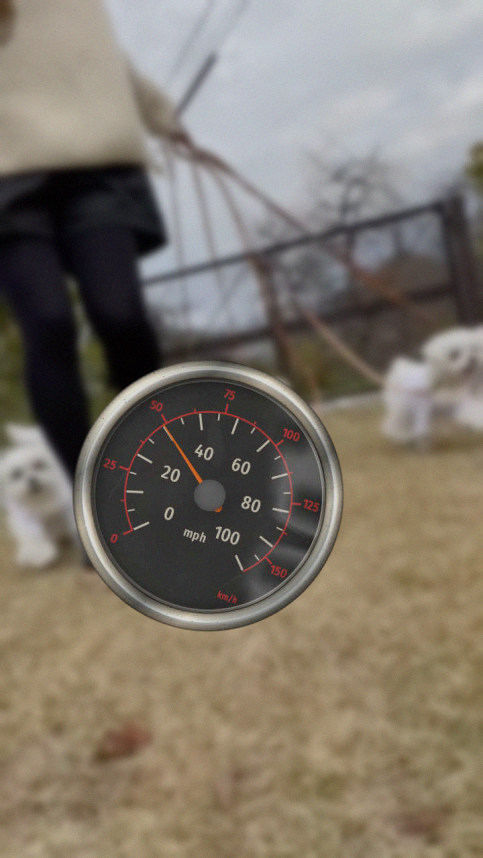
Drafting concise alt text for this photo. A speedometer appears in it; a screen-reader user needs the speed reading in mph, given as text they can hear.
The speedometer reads 30 mph
